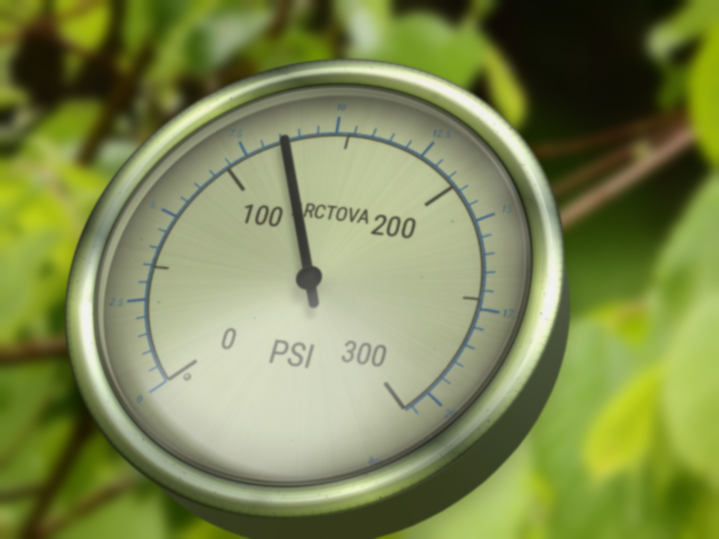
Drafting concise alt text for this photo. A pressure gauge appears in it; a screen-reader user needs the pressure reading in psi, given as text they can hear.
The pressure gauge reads 125 psi
